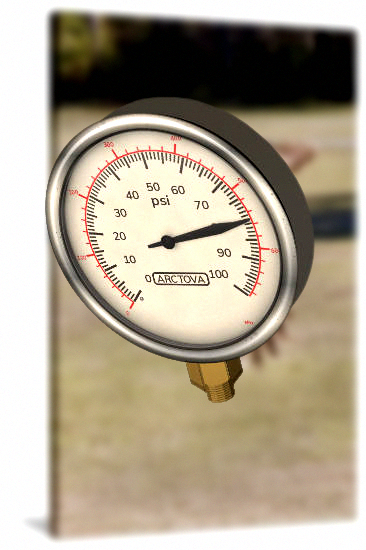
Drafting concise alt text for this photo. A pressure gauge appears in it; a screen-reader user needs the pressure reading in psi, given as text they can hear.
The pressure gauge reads 80 psi
